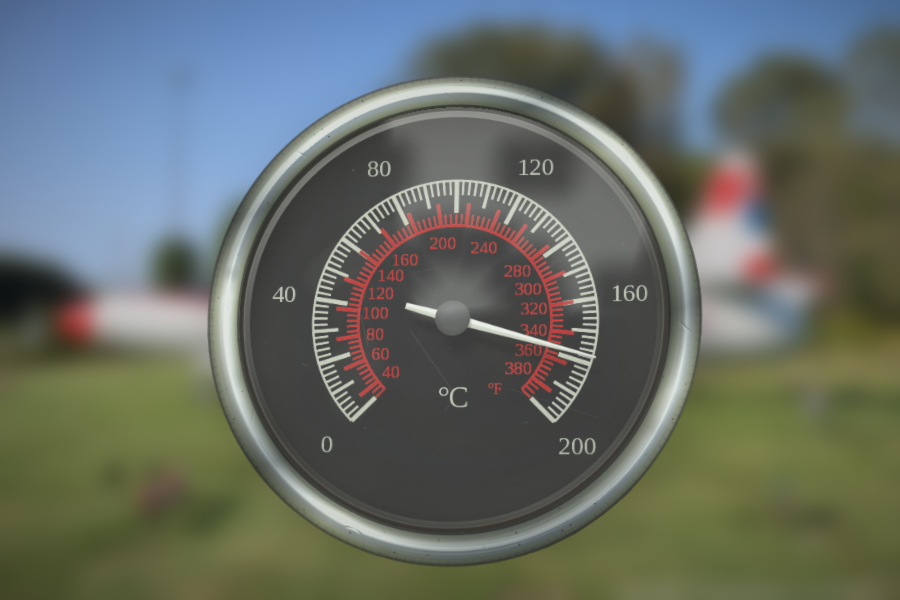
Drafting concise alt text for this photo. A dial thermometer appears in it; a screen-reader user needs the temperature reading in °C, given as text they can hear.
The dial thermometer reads 178 °C
